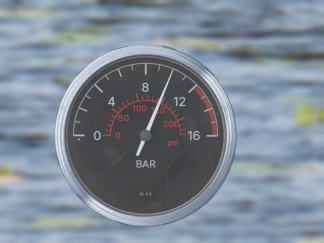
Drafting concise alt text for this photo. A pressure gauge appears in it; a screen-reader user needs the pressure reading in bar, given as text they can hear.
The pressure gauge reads 10 bar
